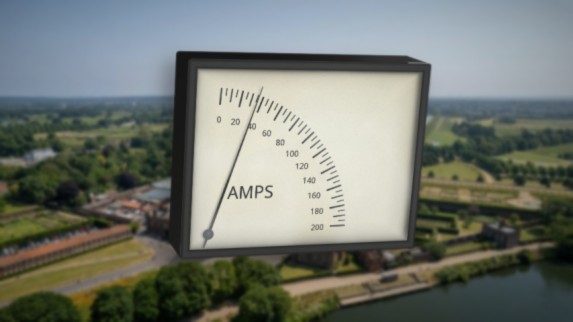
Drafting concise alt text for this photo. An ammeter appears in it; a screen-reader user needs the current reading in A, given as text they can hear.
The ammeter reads 35 A
